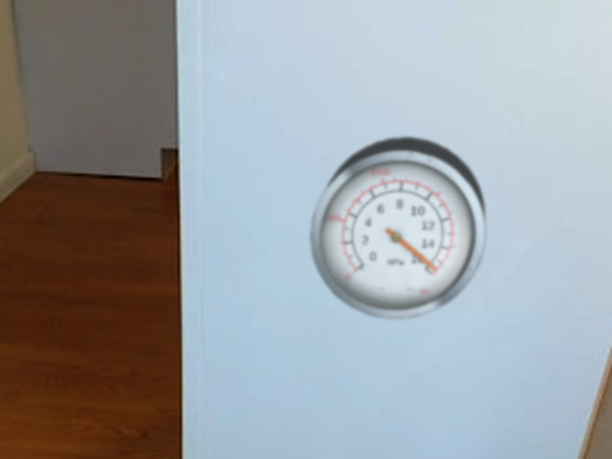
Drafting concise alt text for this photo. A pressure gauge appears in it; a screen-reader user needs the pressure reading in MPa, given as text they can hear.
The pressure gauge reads 15.5 MPa
